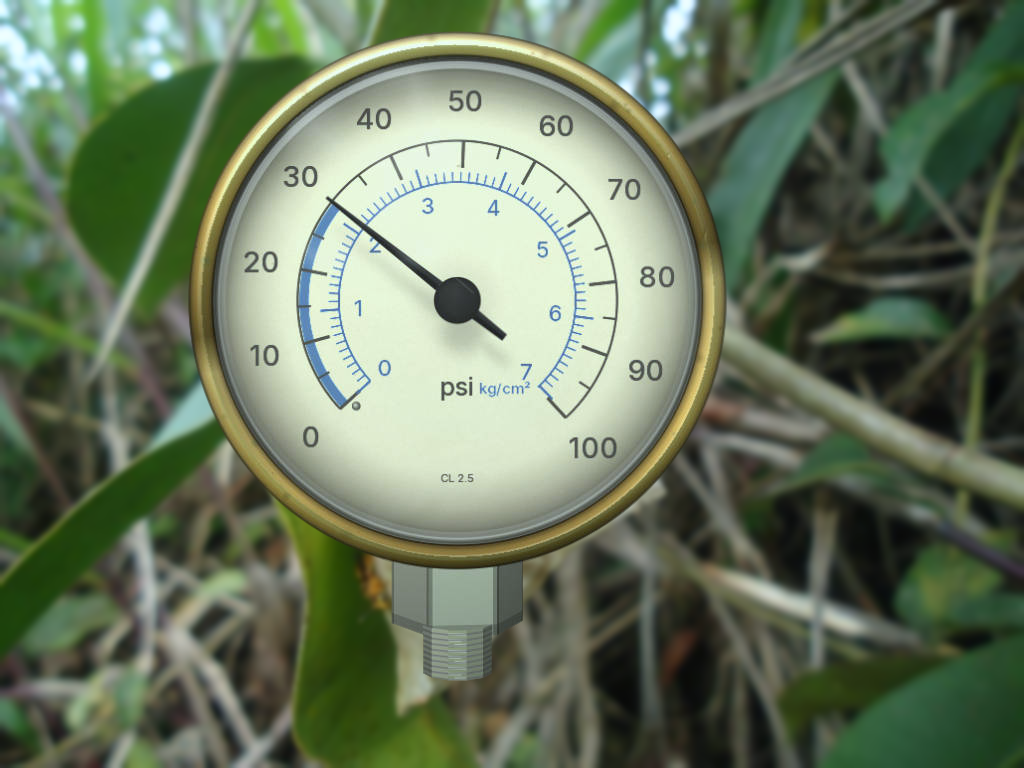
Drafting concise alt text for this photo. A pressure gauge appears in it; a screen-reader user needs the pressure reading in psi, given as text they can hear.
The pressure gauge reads 30 psi
